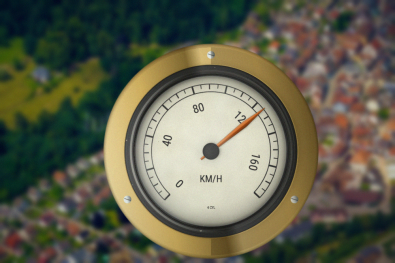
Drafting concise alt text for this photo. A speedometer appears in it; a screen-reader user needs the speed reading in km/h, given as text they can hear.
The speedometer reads 125 km/h
